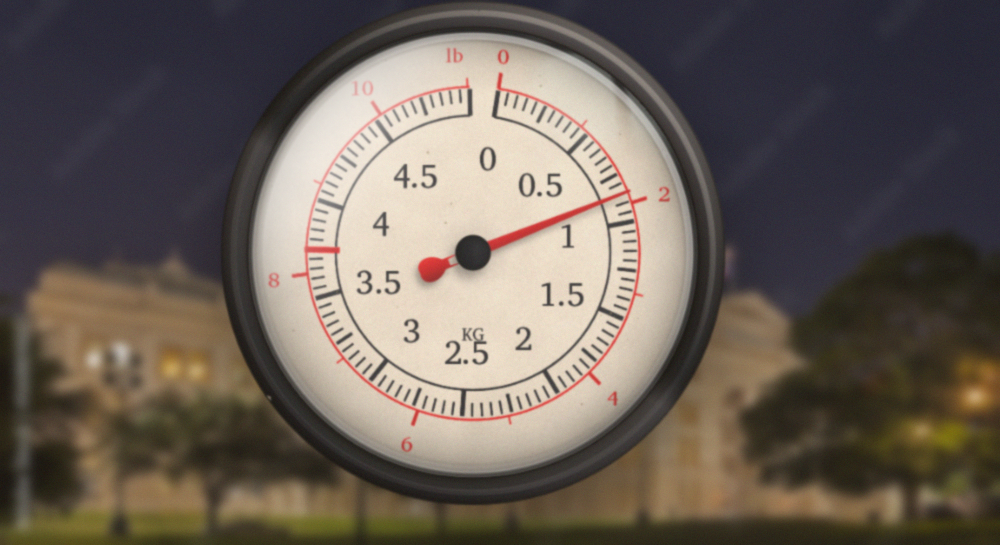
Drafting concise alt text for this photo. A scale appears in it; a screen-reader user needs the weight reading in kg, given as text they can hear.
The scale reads 0.85 kg
